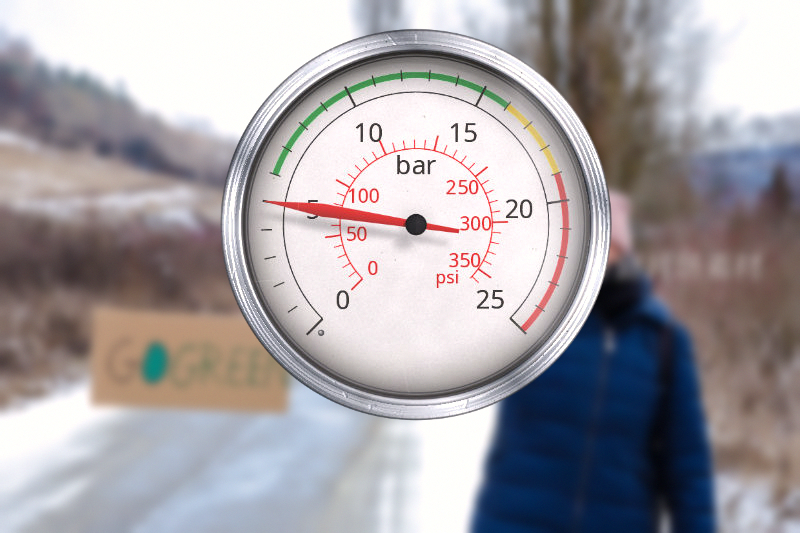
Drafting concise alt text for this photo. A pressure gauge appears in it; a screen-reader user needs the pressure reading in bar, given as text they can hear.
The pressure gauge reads 5 bar
